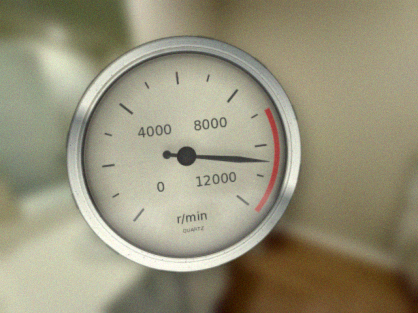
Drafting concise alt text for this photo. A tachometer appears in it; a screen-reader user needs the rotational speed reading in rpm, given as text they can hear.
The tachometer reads 10500 rpm
